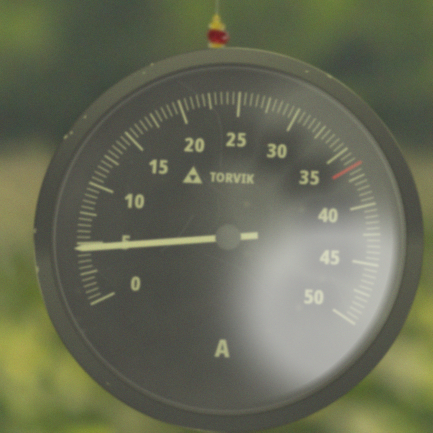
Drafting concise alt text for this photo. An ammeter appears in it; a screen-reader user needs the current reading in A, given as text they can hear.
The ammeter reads 4.5 A
